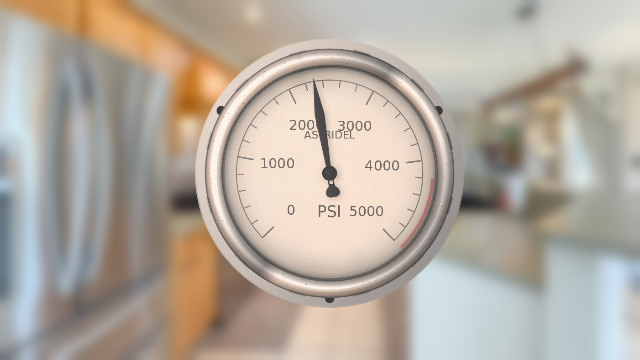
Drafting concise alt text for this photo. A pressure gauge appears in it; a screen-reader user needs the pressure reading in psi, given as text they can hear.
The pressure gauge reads 2300 psi
